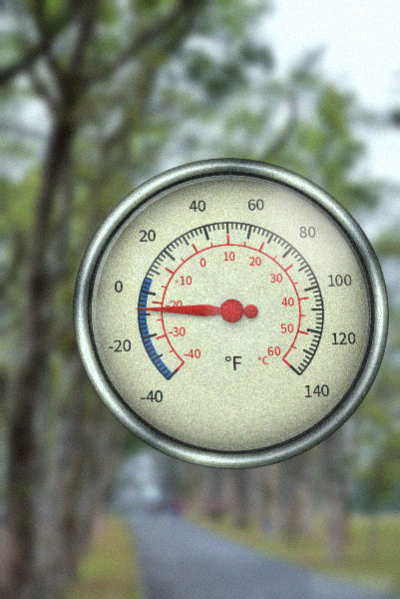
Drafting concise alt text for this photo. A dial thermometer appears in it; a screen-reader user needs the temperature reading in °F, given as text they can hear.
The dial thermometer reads -8 °F
